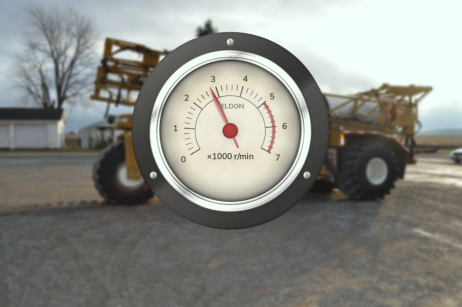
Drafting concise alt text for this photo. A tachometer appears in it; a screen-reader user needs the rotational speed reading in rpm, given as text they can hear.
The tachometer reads 2800 rpm
